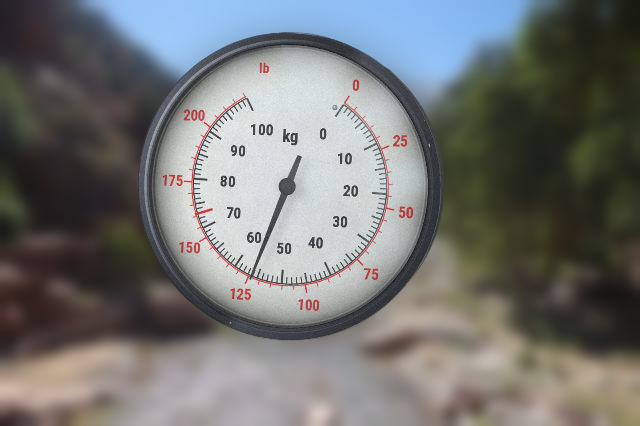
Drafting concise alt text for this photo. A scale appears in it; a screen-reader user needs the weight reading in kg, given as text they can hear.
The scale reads 56 kg
